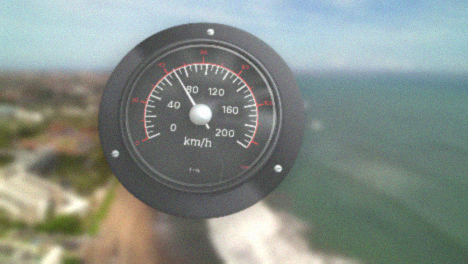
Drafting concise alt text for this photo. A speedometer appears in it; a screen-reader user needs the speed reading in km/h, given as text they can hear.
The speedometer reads 70 km/h
